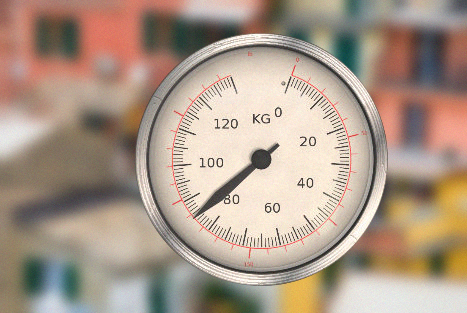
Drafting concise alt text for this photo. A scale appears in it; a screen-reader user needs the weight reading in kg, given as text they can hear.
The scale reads 85 kg
